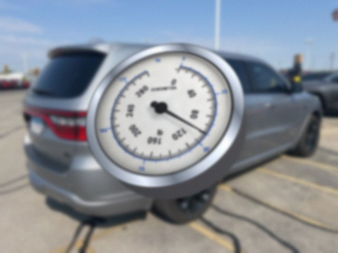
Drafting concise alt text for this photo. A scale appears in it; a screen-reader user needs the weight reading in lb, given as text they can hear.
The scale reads 100 lb
